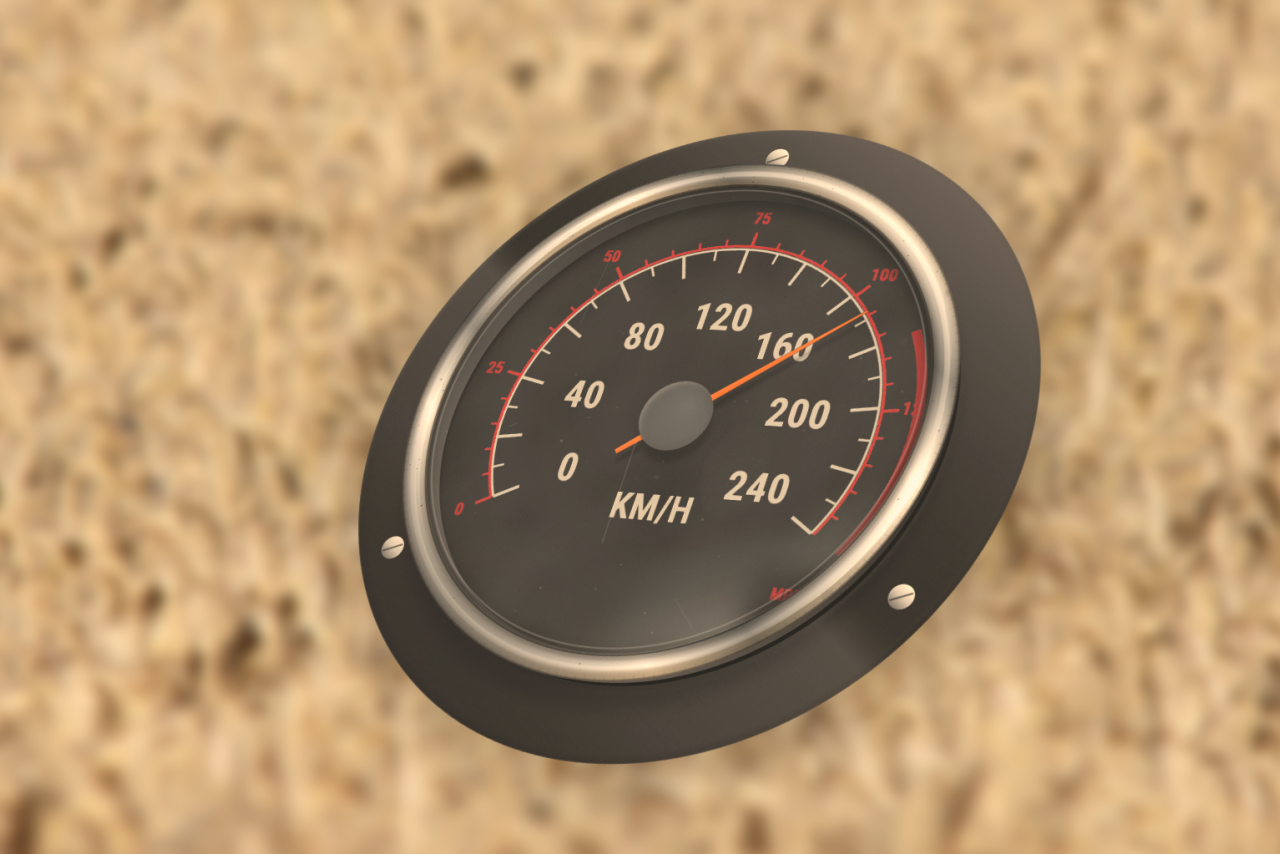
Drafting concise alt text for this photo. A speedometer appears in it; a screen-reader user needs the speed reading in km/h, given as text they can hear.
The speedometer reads 170 km/h
